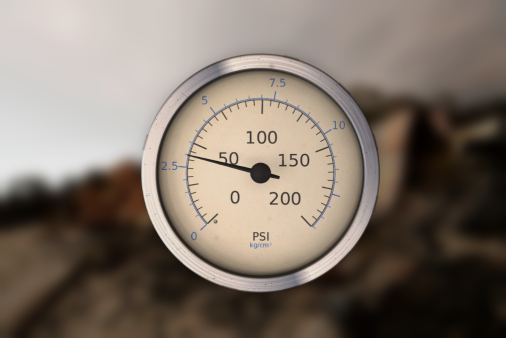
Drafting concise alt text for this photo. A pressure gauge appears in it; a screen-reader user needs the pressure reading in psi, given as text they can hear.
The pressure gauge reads 42.5 psi
